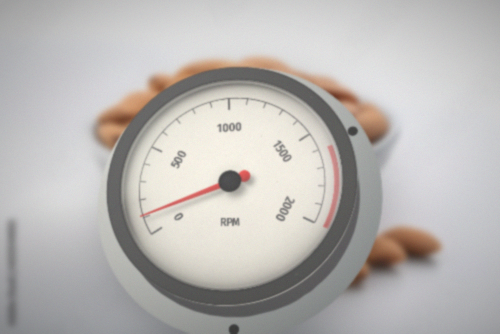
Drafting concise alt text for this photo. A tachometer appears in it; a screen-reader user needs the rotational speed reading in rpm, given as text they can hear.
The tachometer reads 100 rpm
